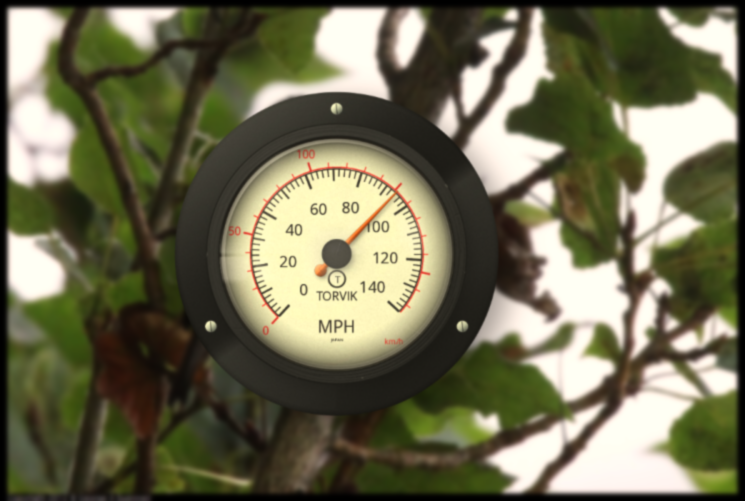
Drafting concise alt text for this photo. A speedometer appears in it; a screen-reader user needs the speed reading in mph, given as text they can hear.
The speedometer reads 94 mph
